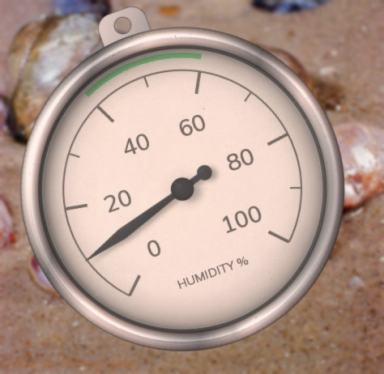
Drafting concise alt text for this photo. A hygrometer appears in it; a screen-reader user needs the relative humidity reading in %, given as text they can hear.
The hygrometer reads 10 %
